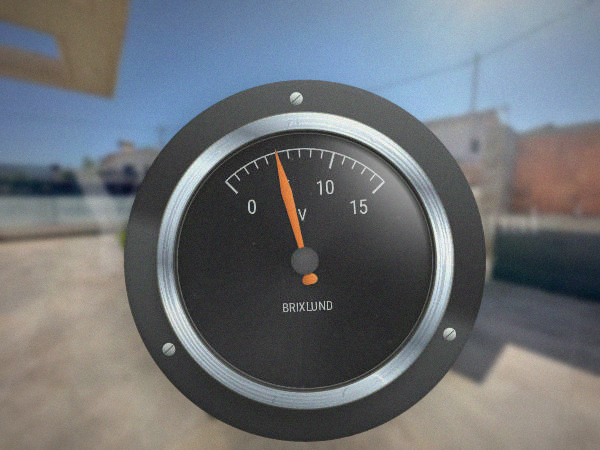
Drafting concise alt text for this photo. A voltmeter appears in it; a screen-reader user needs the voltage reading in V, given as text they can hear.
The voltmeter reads 5 V
